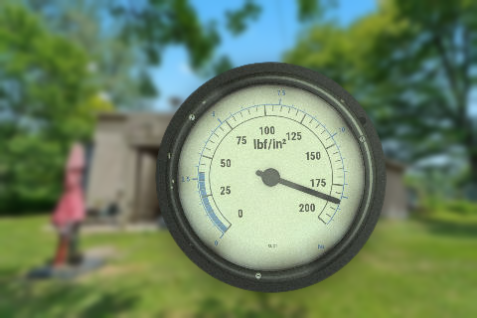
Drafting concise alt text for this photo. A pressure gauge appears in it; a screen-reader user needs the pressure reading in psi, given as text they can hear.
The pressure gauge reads 185 psi
